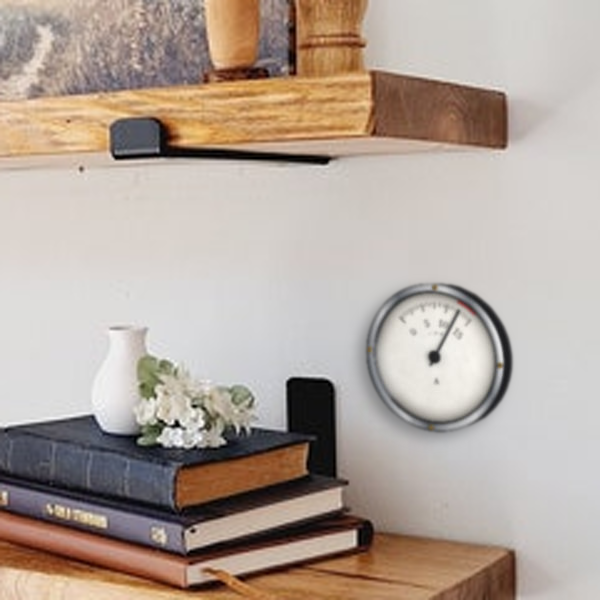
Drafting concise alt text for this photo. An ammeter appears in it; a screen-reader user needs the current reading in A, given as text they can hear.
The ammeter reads 12.5 A
